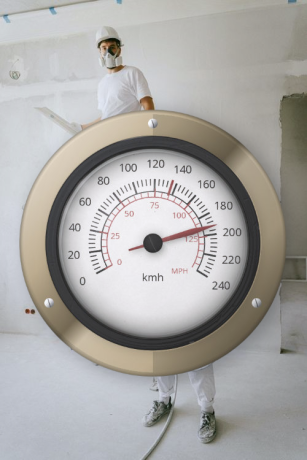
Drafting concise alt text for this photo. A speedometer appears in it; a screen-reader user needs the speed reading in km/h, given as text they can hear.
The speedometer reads 192 km/h
